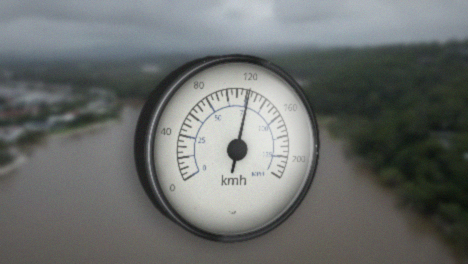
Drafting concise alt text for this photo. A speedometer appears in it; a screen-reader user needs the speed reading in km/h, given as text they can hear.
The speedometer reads 120 km/h
